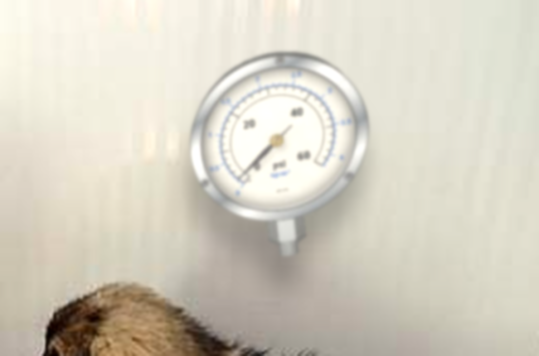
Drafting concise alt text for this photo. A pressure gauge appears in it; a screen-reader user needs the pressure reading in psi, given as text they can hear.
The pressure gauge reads 2 psi
